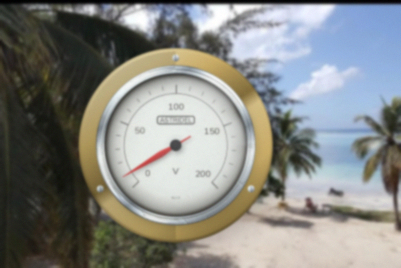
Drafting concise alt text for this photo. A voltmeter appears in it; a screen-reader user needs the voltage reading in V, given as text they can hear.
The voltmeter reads 10 V
